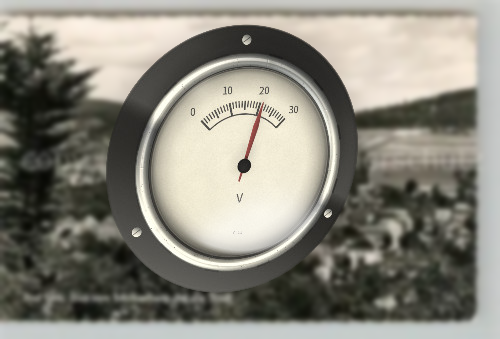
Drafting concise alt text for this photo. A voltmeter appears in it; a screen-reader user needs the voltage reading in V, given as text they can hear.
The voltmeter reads 20 V
